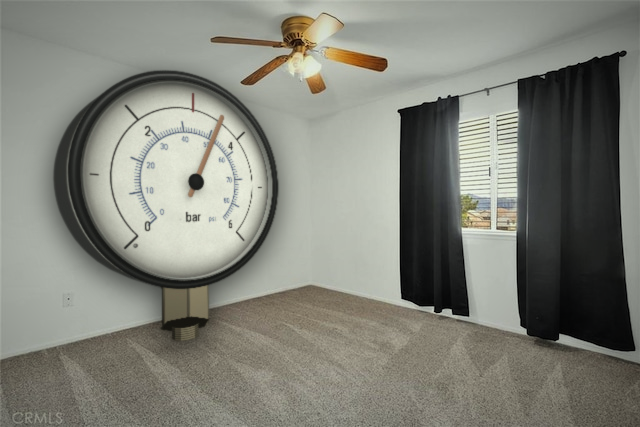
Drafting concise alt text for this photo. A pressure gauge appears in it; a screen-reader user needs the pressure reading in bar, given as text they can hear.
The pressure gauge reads 3.5 bar
